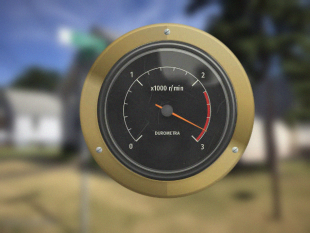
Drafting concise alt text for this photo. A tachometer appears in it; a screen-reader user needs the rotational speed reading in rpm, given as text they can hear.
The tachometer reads 2800 rpm
